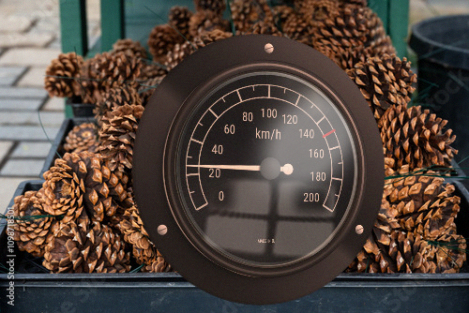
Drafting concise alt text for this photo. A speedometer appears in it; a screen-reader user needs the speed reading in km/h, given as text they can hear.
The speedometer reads 25 km/h
